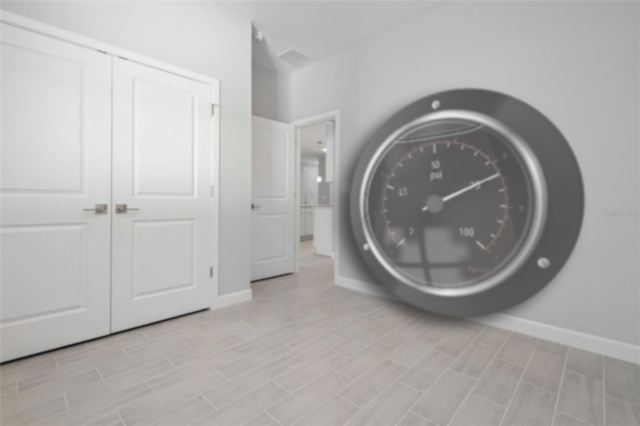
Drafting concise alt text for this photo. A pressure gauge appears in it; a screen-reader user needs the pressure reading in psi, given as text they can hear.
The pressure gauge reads 75 psi
